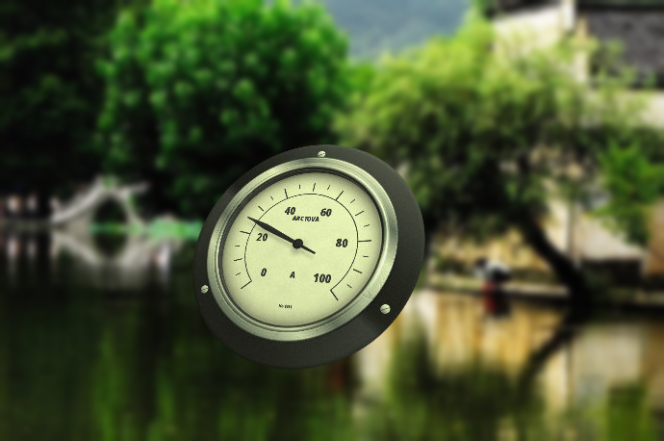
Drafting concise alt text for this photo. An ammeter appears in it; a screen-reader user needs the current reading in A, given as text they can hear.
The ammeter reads 25 A
